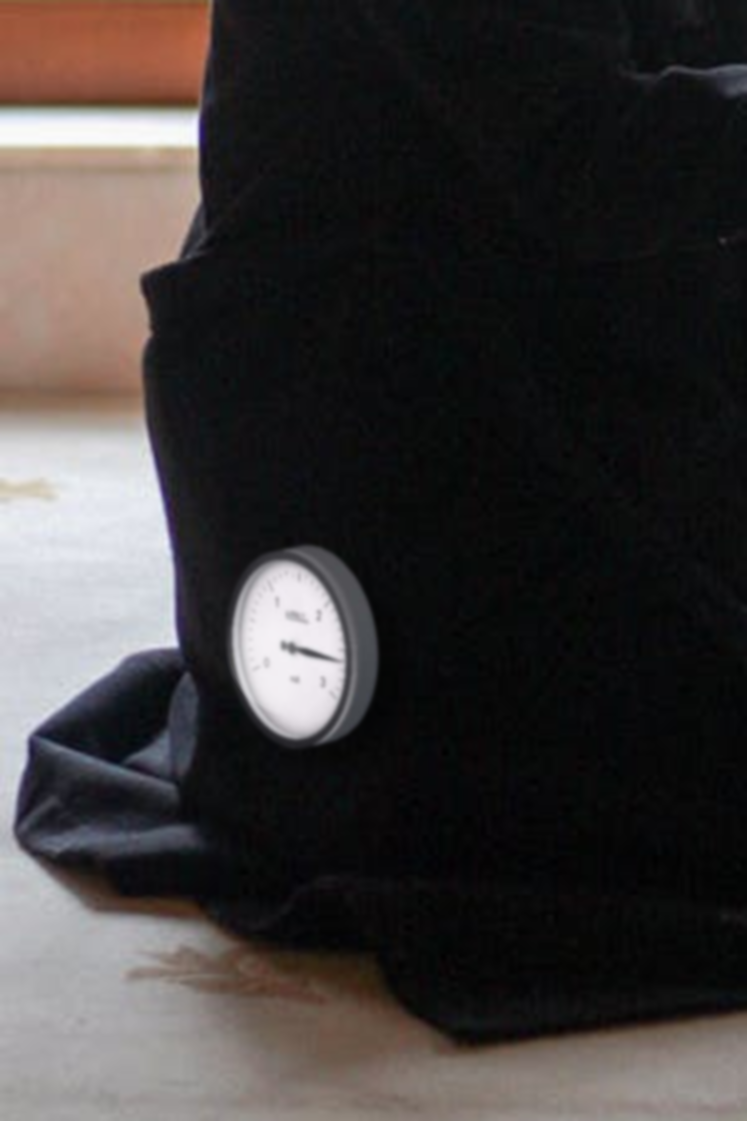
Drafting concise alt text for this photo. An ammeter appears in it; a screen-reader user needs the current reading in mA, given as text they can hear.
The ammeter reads 2.6 mA
